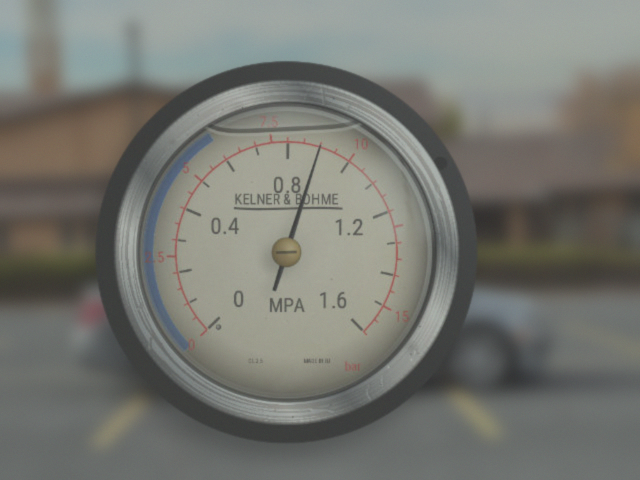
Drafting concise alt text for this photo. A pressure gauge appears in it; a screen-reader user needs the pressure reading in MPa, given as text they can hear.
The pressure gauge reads 0.9 MPa
